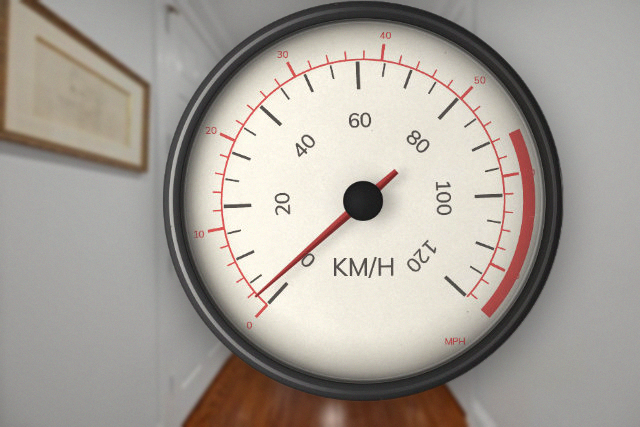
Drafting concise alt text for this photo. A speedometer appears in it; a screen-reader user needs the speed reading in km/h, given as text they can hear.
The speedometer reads 2.5 km/h
